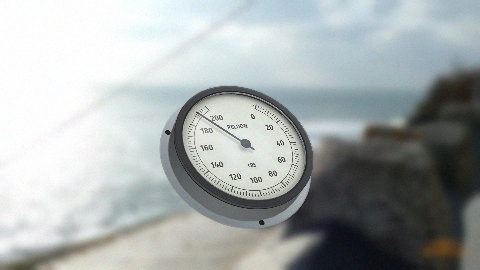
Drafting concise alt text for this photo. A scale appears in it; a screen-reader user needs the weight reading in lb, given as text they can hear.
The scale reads 190 lb
